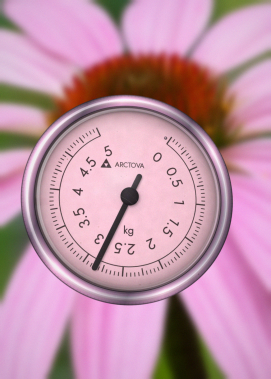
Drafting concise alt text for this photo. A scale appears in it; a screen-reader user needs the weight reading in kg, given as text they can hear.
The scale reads 2.85 kg
